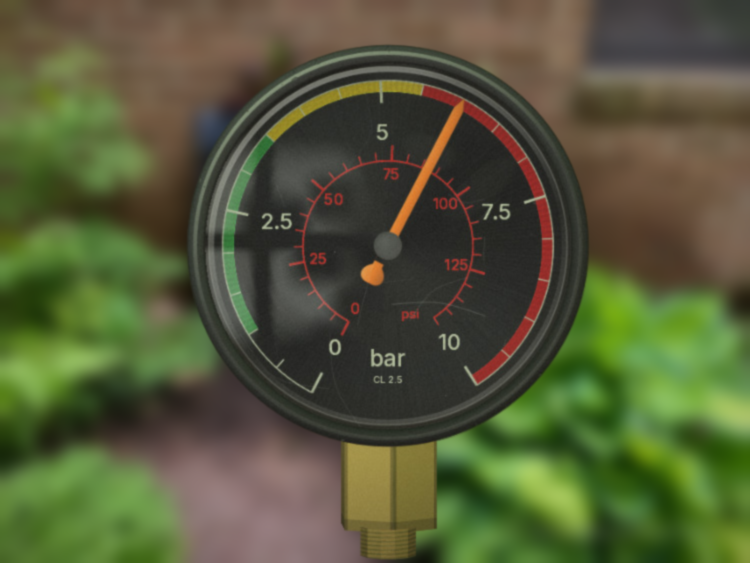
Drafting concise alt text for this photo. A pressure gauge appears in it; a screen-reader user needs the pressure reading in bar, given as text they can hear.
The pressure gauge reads 6 bar
